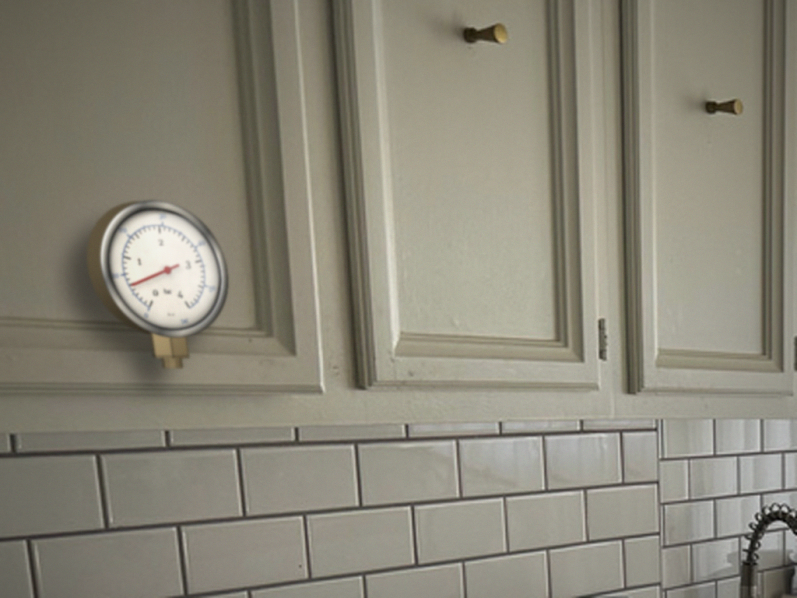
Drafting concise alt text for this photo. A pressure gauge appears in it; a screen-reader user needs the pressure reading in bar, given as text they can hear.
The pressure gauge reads 0.5 bar
